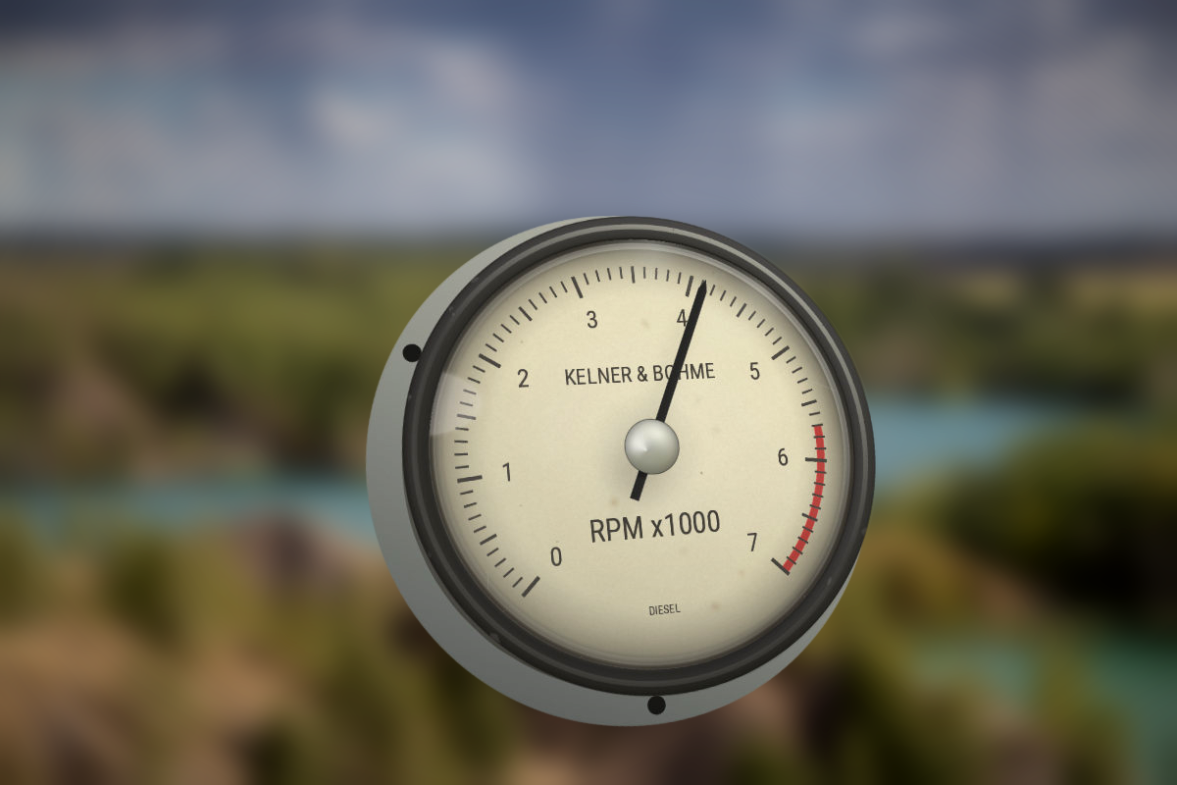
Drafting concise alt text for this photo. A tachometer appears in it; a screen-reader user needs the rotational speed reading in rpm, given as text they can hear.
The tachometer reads 4100 rpm
